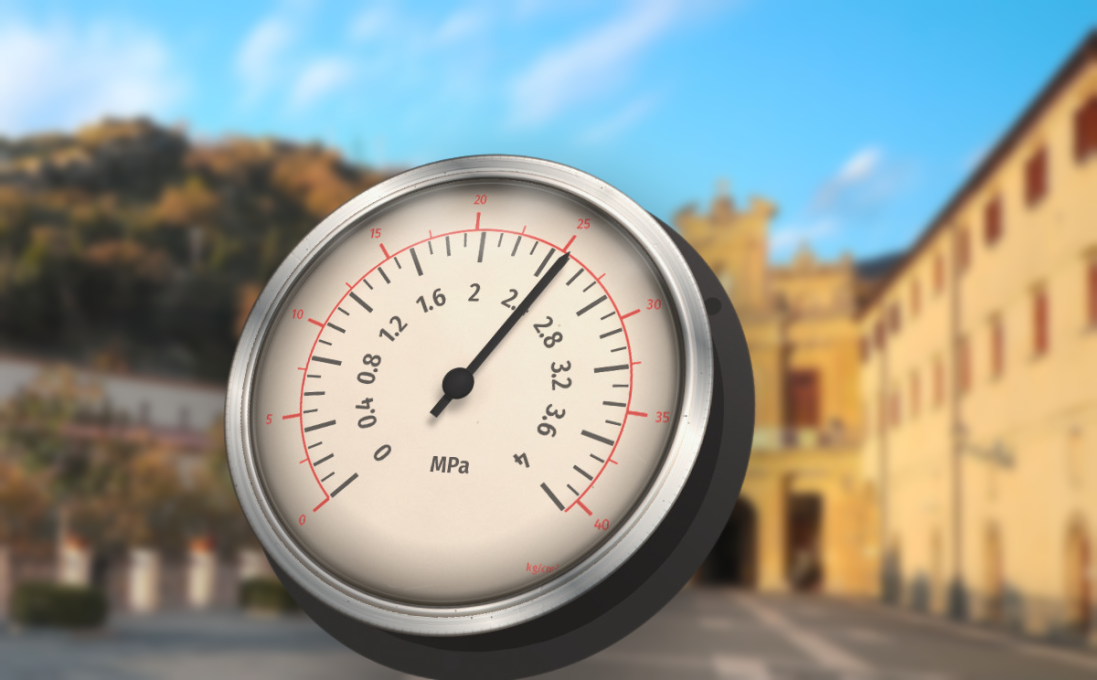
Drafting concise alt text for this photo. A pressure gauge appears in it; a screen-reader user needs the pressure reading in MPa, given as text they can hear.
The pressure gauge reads 2.5 MPa
